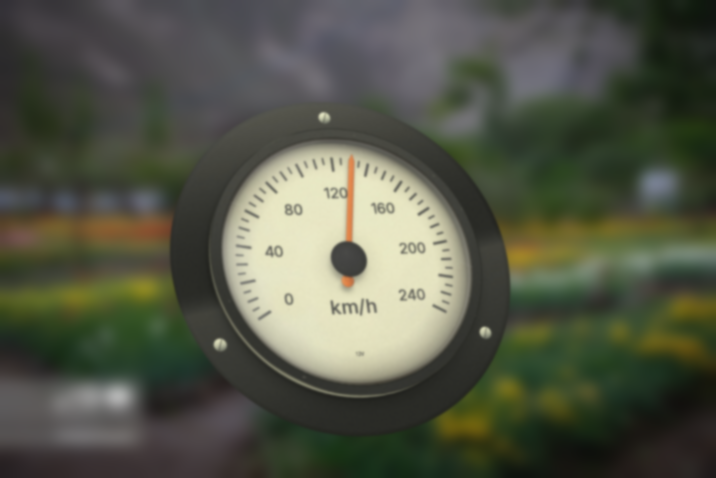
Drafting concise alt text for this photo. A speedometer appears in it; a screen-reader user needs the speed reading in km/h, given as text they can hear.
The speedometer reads 130 km/h
